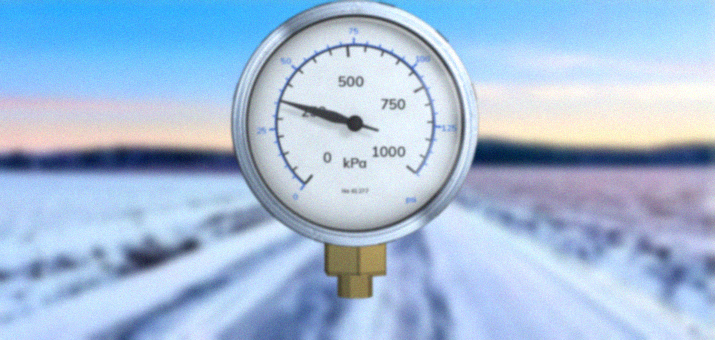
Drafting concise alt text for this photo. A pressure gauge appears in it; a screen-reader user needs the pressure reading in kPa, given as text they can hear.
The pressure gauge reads 250 kPa
